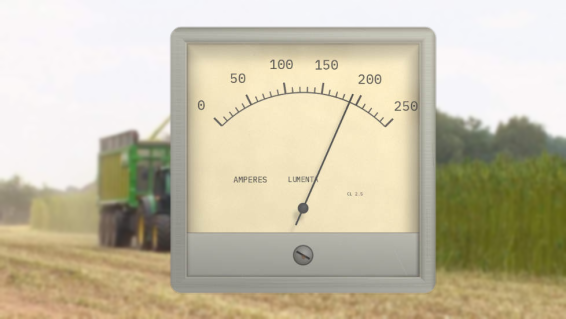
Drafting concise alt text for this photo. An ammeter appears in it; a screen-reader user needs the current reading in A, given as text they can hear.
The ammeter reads 190 A
